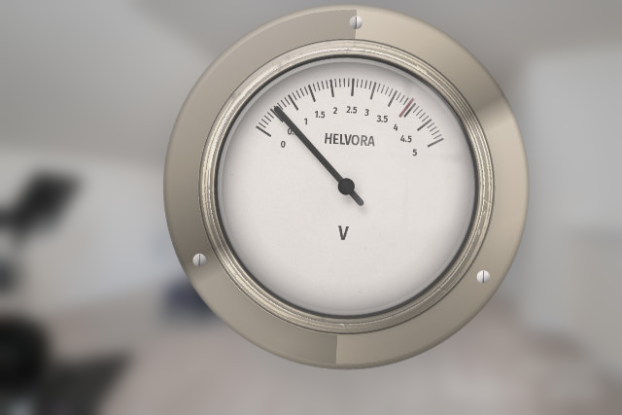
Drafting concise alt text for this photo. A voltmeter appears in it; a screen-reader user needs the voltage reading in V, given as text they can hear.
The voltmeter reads 0.6 V
